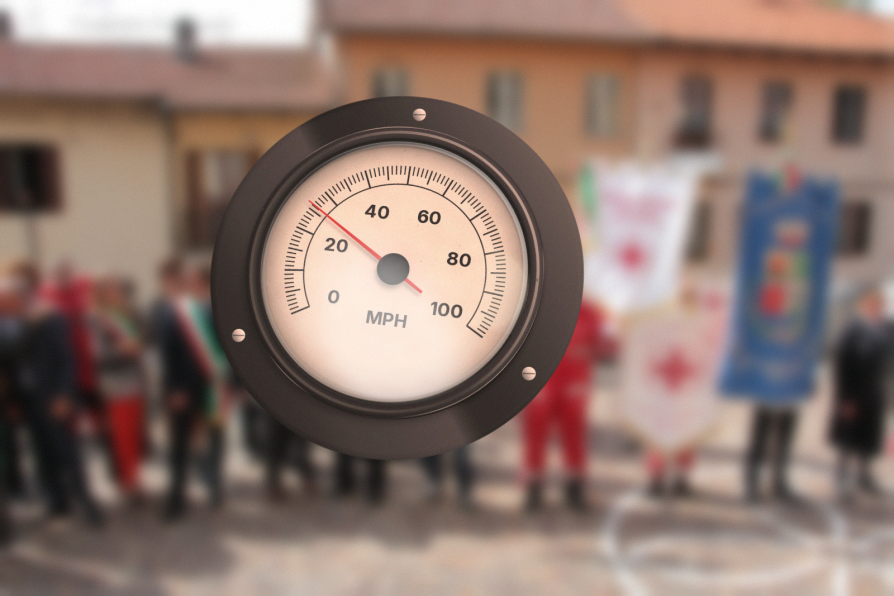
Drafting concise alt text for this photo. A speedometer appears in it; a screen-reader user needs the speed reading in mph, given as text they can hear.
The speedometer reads 26 mph
